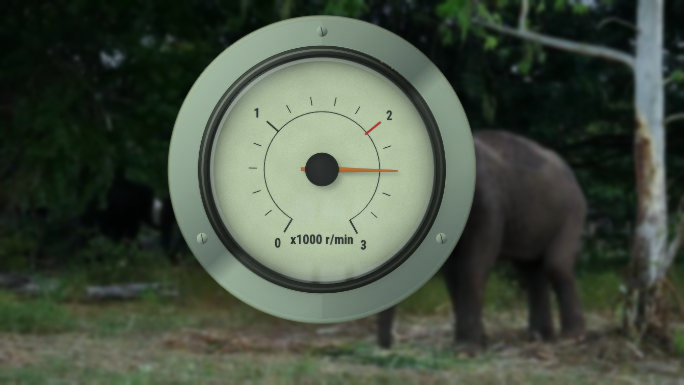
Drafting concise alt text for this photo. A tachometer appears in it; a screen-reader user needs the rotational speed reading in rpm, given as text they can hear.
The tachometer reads 2400 rpm
